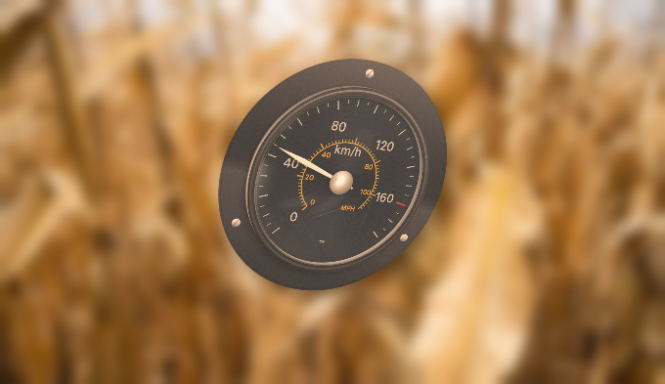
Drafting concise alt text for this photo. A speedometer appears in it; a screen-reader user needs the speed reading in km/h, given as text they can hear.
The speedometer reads 45 km/h
